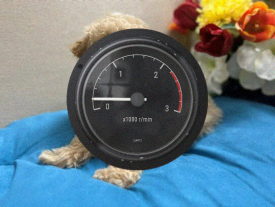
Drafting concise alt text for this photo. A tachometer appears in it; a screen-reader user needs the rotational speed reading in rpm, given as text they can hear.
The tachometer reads 200 rpm
